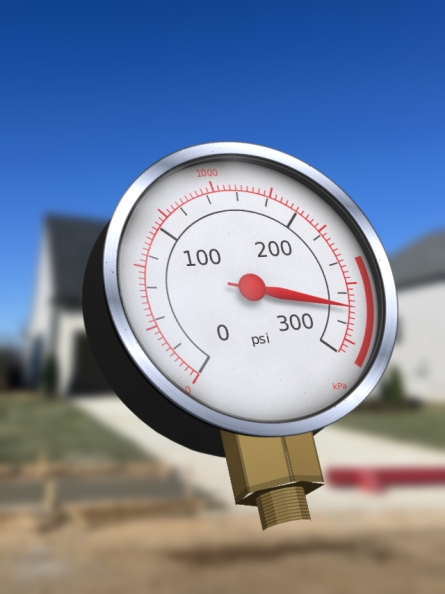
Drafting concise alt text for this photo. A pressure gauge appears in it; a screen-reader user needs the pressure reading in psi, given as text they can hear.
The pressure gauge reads 270 psi
